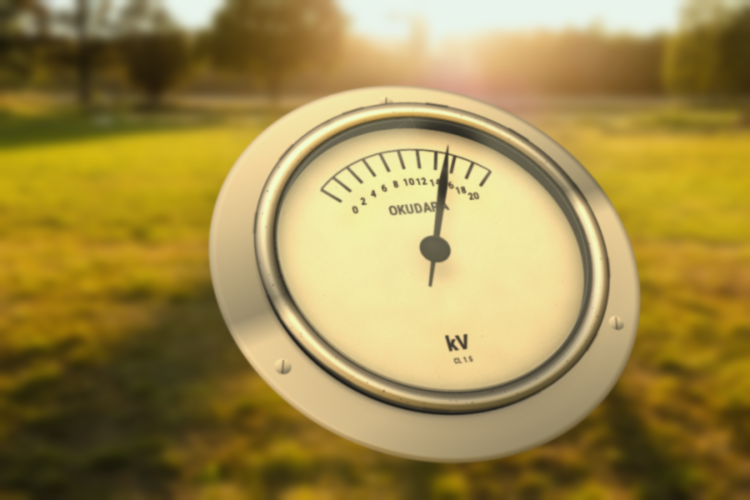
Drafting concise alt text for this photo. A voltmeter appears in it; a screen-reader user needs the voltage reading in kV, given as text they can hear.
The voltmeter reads 15 kV
